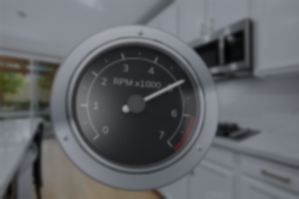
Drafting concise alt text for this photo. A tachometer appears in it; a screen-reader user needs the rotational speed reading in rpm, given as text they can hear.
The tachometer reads 5000 rpm
